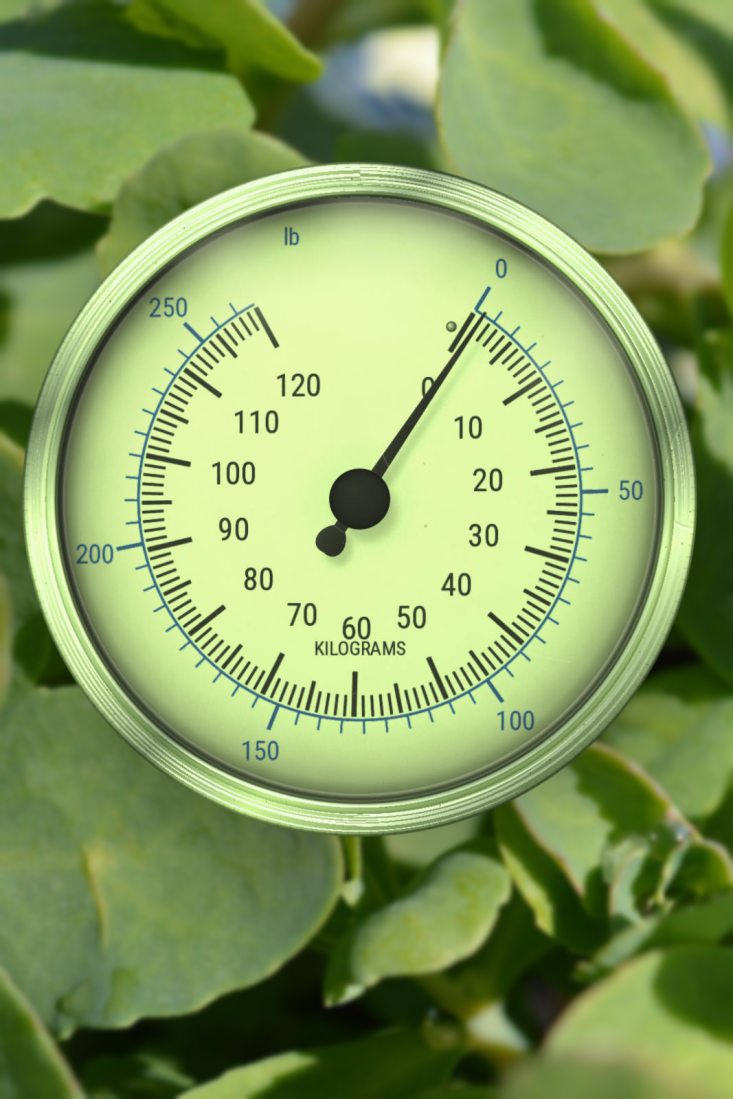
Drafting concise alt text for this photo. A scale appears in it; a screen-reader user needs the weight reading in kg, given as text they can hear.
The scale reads 1 kg
